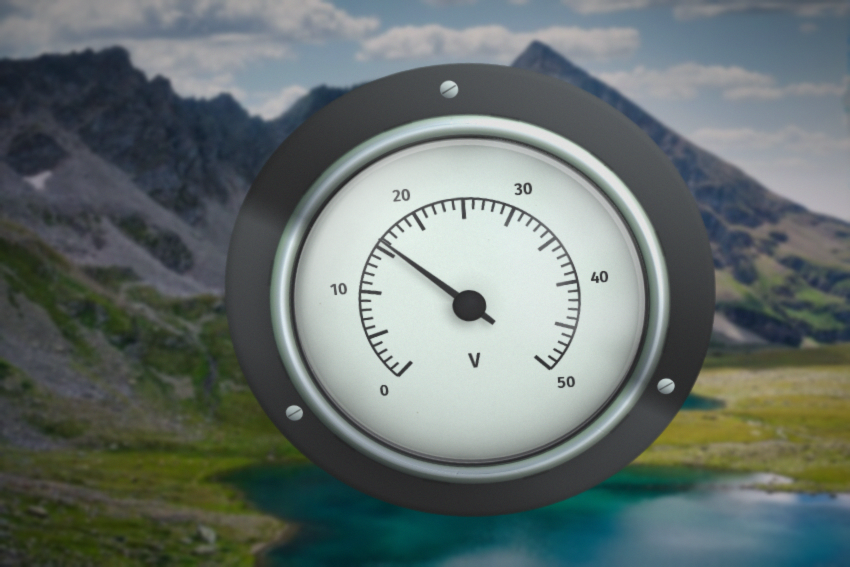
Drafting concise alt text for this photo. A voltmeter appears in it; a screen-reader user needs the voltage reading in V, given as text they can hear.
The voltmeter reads 16 V
